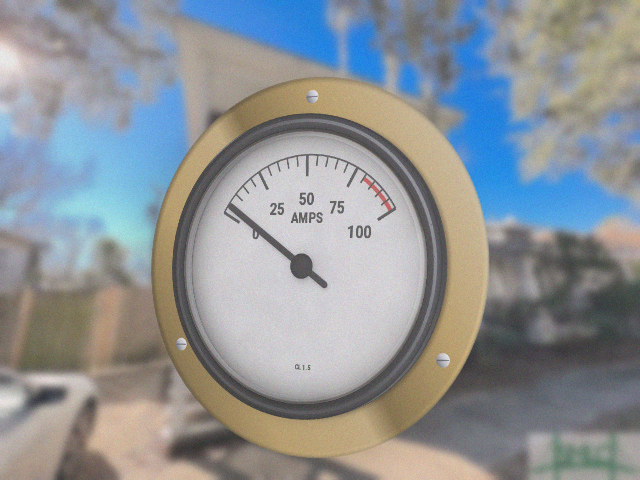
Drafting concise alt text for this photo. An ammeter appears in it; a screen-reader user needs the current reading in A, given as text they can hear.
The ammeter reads 5 A
